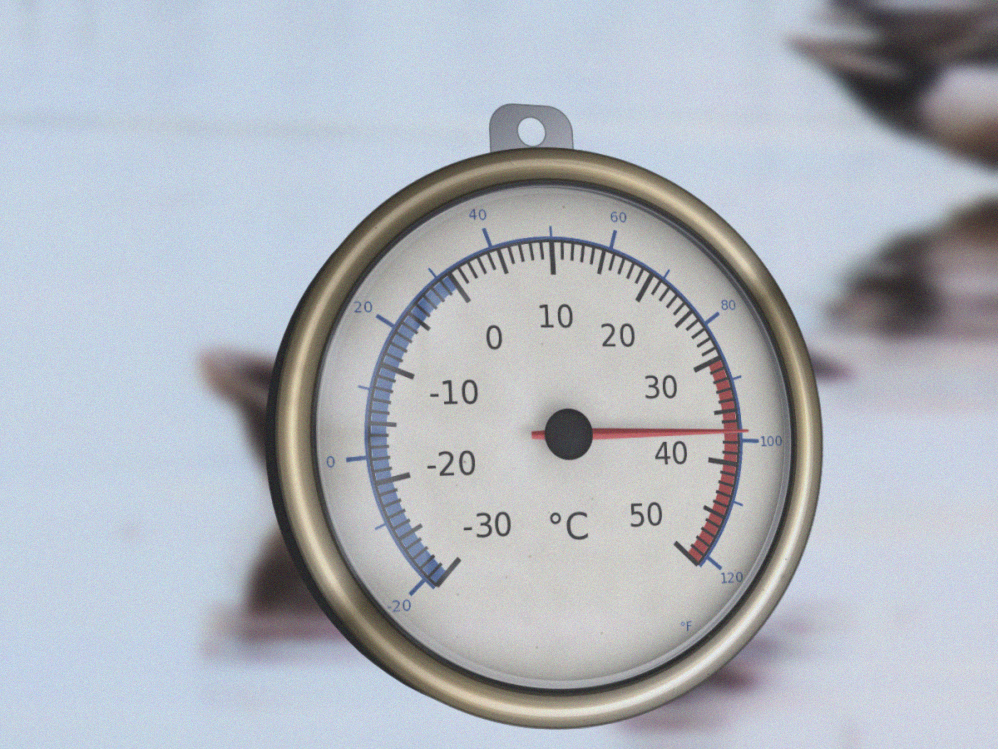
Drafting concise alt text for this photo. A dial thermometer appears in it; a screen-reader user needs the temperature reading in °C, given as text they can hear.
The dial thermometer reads 37 °C
